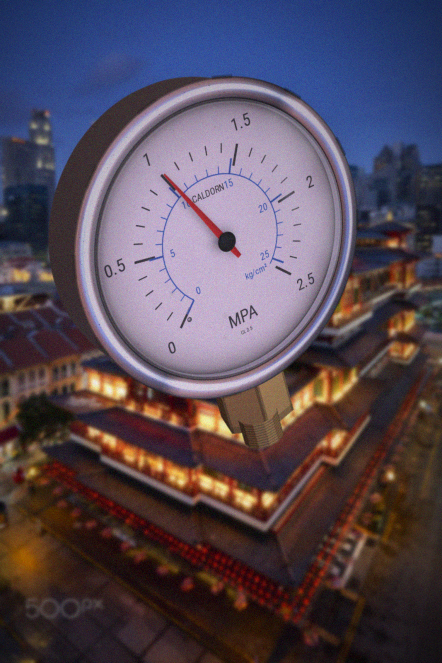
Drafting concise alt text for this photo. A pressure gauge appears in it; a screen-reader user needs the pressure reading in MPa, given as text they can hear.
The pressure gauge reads 1 MPa
